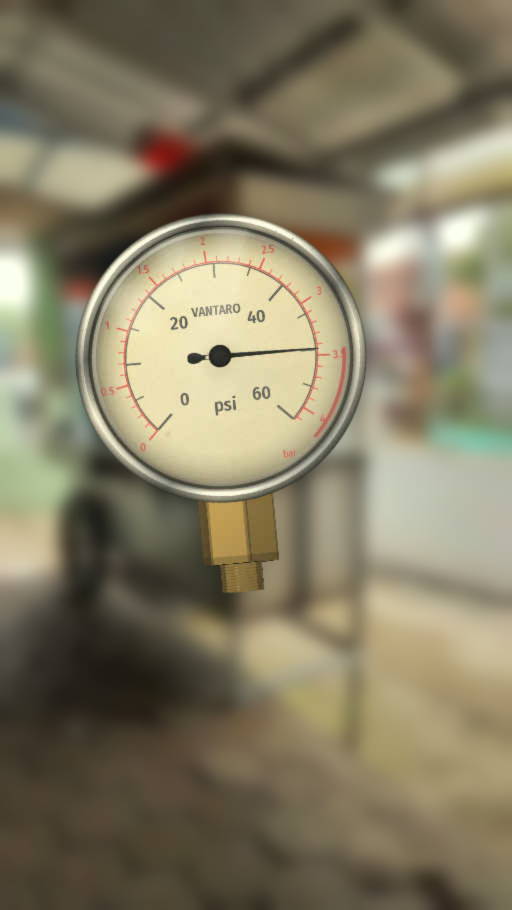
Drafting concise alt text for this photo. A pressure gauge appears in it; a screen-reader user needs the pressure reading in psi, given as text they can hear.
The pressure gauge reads 50 psi
